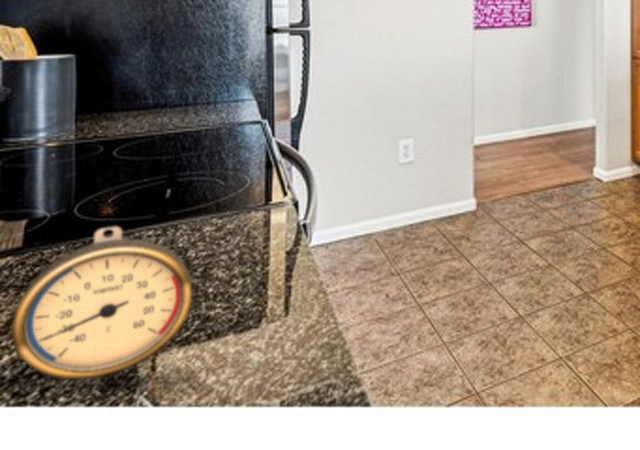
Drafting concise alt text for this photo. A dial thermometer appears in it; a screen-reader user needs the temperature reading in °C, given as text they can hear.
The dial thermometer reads -30 °C
